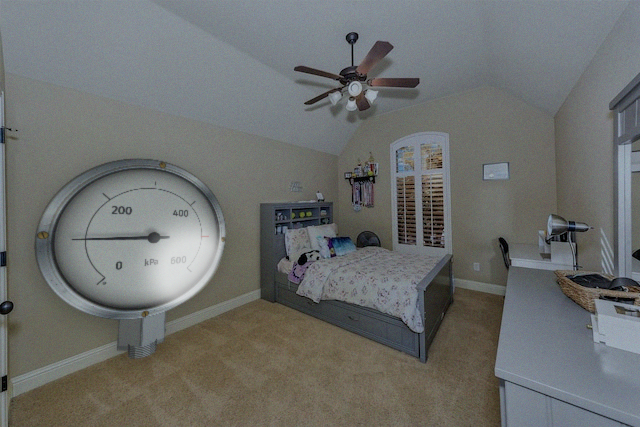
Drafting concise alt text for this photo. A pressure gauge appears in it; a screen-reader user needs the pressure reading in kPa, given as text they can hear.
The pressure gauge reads 100 kPa
